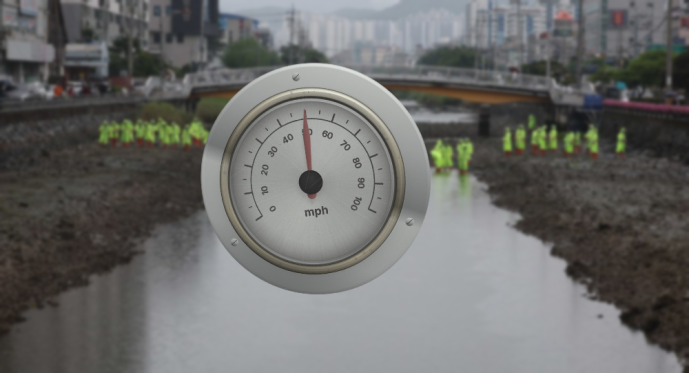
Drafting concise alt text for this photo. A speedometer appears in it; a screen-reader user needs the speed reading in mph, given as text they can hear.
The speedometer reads 50 mph
